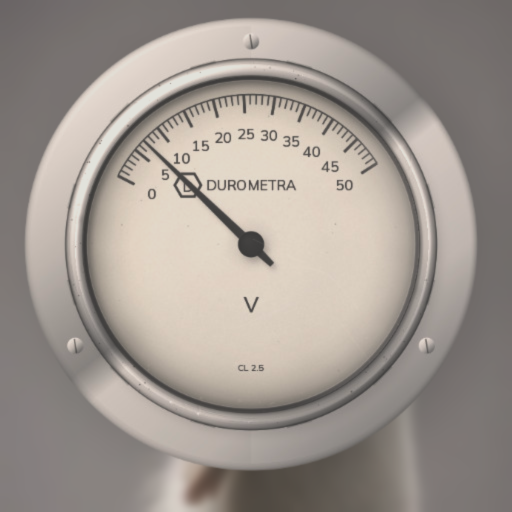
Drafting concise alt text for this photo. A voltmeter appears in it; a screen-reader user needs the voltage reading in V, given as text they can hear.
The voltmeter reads 7 V
